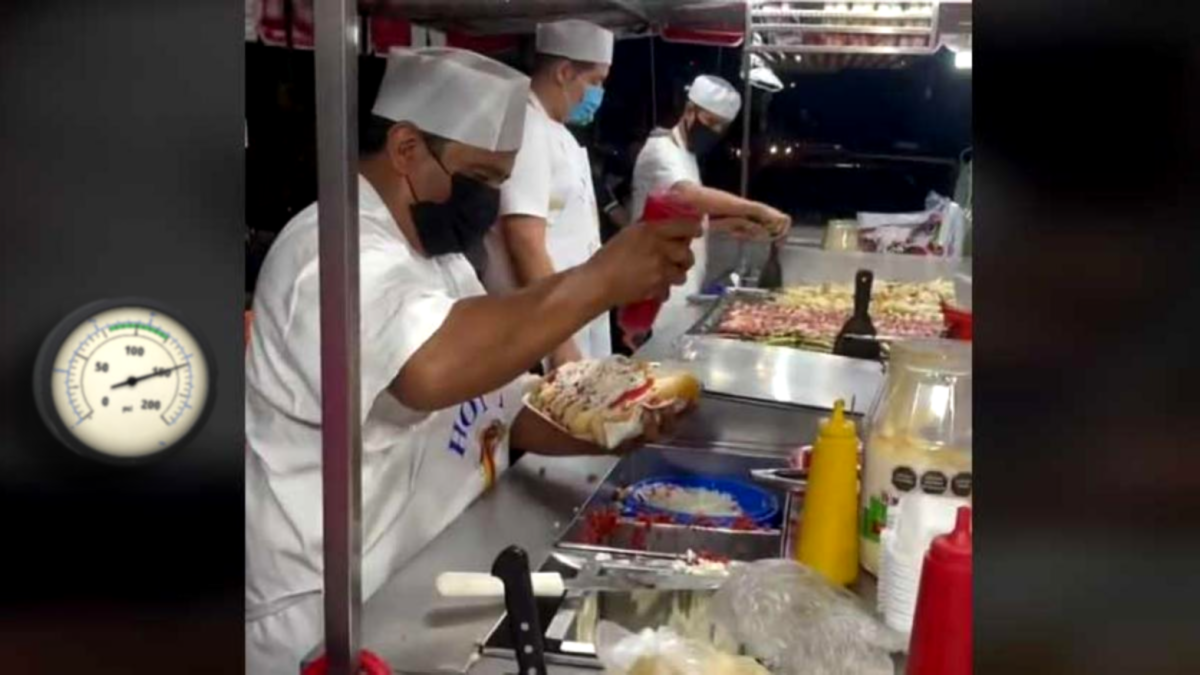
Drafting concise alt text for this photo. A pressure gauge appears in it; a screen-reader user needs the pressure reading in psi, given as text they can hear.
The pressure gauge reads 150 psi
